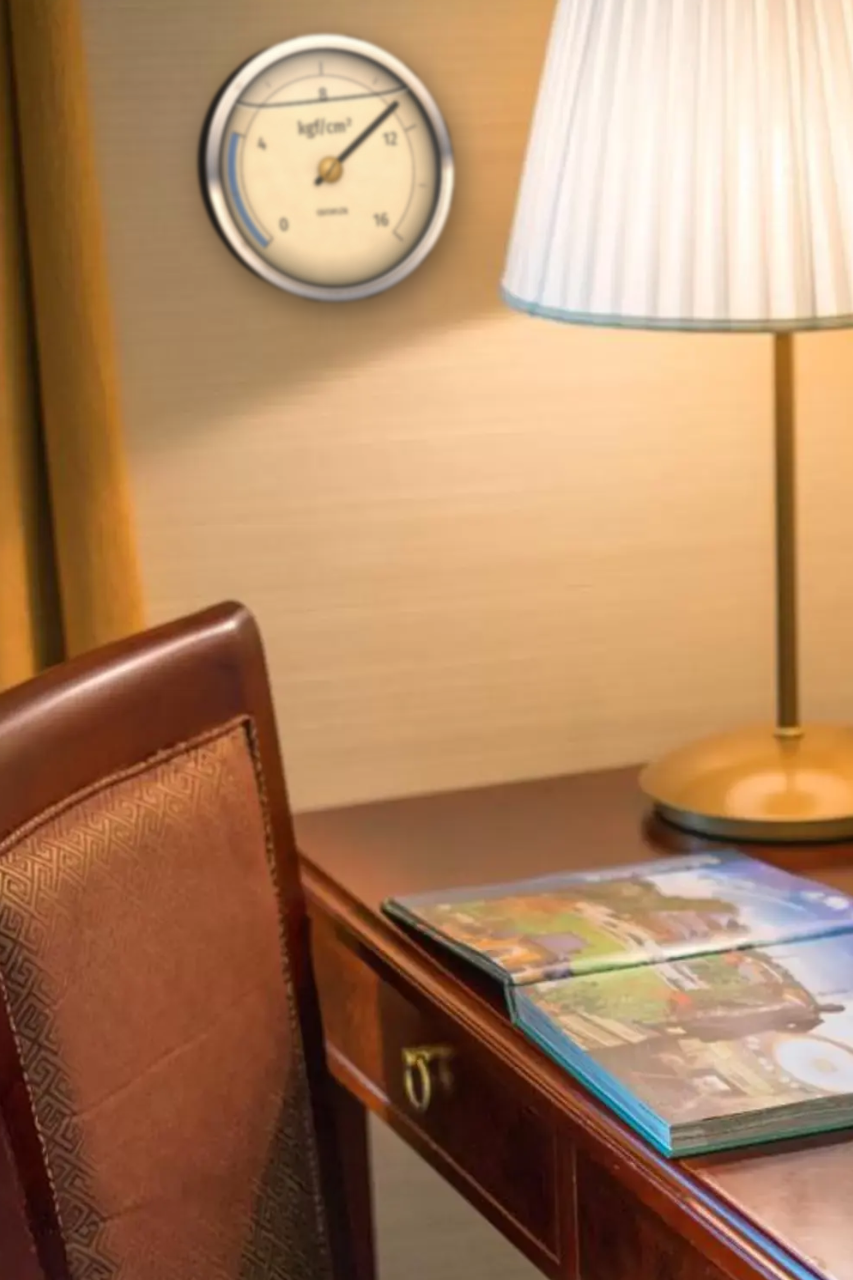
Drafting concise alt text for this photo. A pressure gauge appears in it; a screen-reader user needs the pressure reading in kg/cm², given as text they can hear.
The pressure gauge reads 11 kg/cm²
